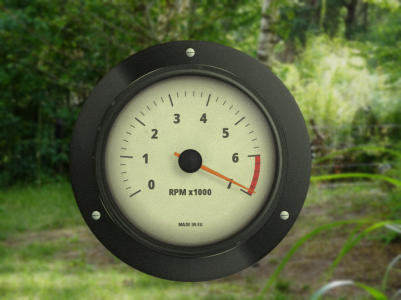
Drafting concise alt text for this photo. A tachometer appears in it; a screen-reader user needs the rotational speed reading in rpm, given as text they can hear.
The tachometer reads 6900 rpm
